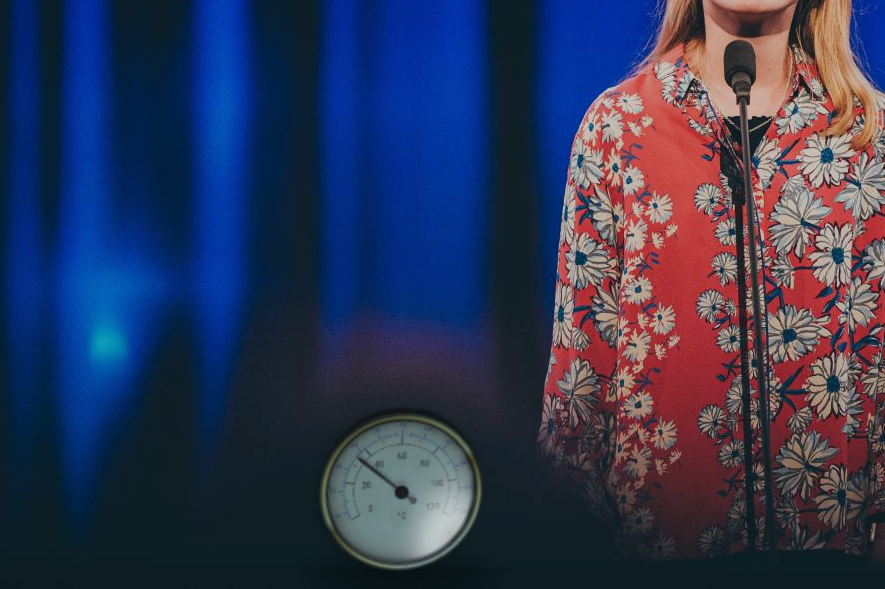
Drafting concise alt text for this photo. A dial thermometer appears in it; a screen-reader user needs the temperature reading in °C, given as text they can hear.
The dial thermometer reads 35 °C
